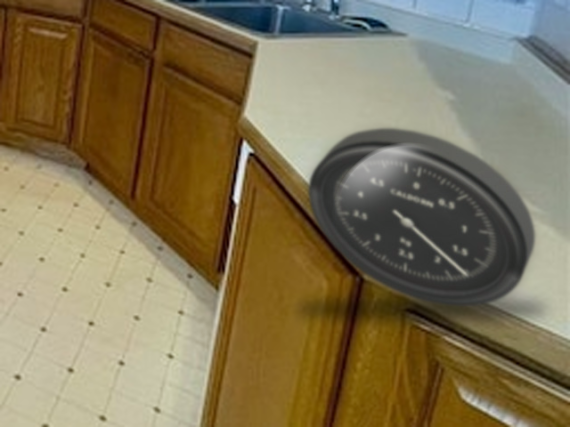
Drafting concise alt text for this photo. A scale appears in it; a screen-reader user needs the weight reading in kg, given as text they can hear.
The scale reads 1.75 kg
